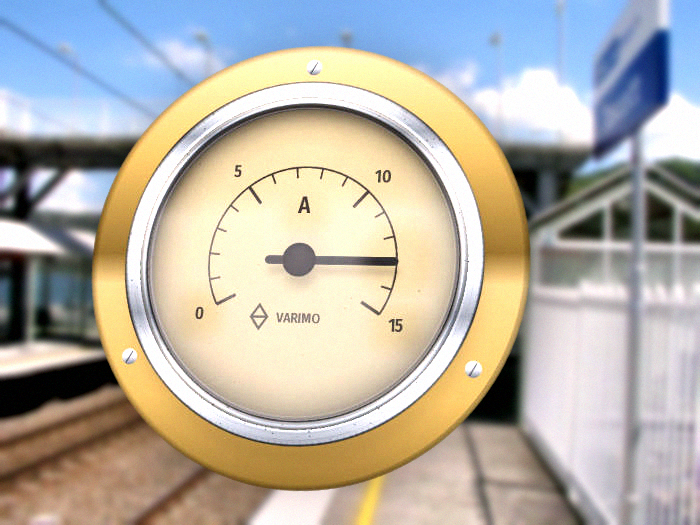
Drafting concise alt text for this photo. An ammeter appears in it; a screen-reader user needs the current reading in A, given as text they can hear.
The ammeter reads 13 A
